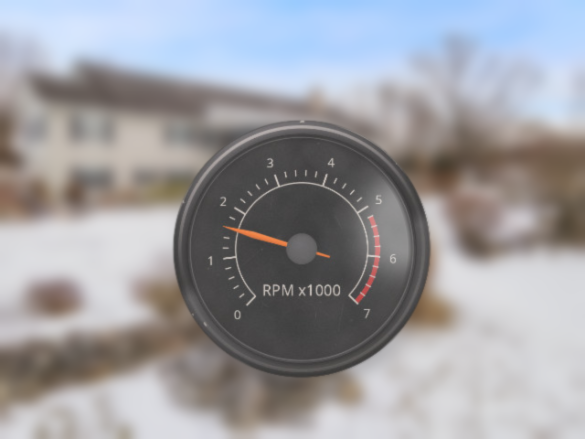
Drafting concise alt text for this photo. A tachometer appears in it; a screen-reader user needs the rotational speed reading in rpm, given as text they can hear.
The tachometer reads 1600 rpm
